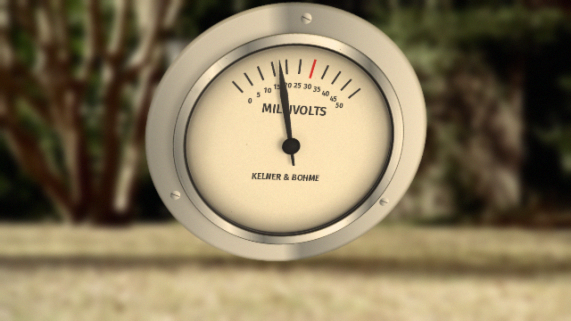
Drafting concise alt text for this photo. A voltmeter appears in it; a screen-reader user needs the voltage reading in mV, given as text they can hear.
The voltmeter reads 17.5 mV
